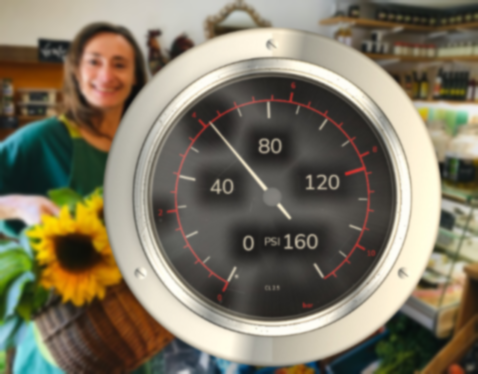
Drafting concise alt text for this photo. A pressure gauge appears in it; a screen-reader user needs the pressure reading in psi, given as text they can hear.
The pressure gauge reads 60 psi
